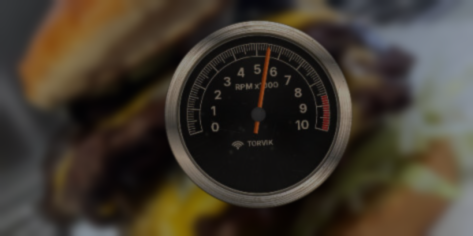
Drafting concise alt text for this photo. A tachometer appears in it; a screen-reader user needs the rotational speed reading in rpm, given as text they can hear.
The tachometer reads 5500 rpm
